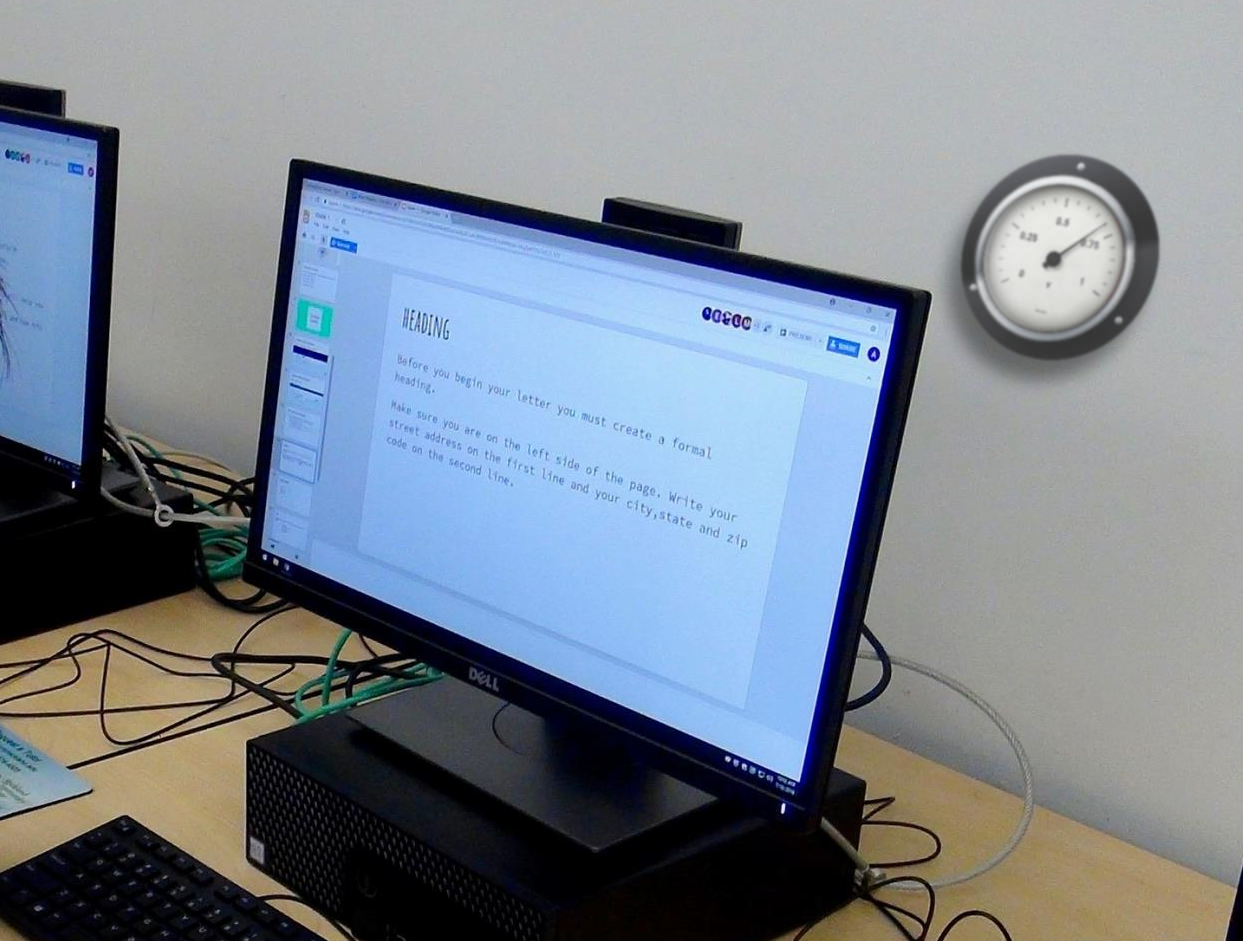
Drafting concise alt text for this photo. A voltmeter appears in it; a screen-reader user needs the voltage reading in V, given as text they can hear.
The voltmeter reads 0.7 V
